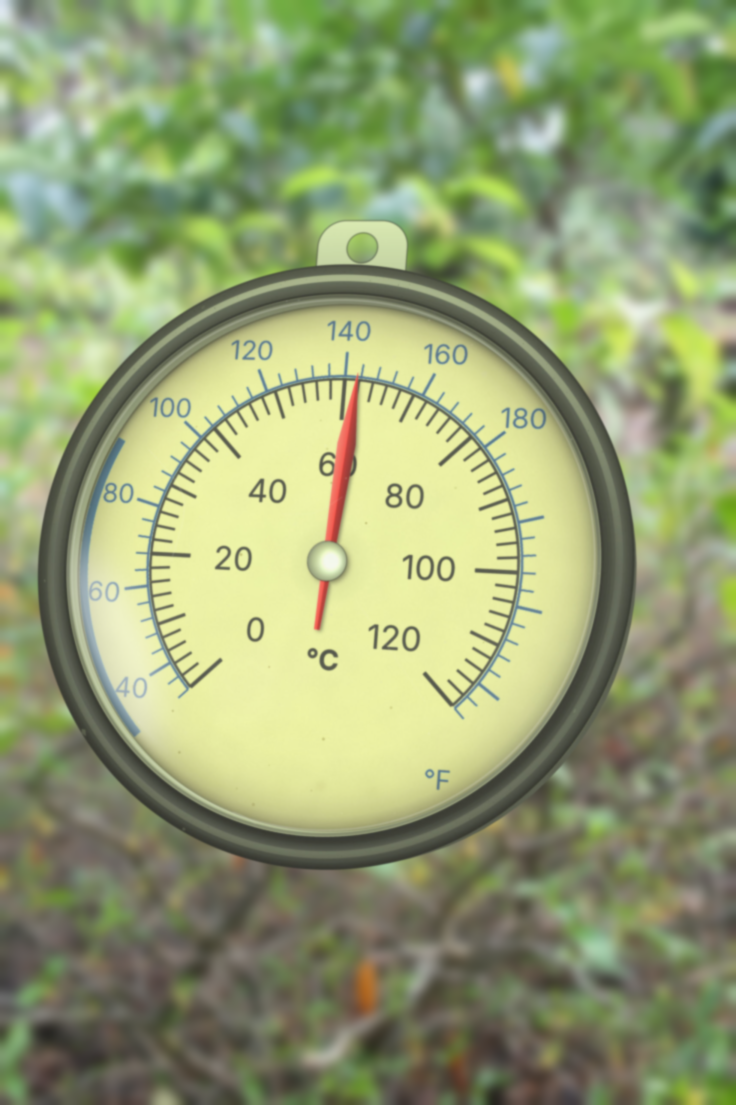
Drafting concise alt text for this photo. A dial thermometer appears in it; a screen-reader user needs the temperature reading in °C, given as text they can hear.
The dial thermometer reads 62 °C
